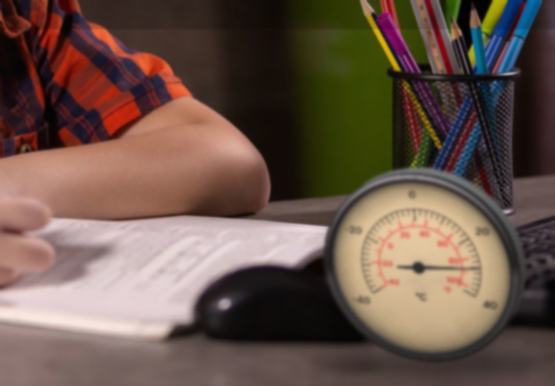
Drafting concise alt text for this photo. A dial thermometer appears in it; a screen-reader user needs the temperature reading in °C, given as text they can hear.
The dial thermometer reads 30 °C
